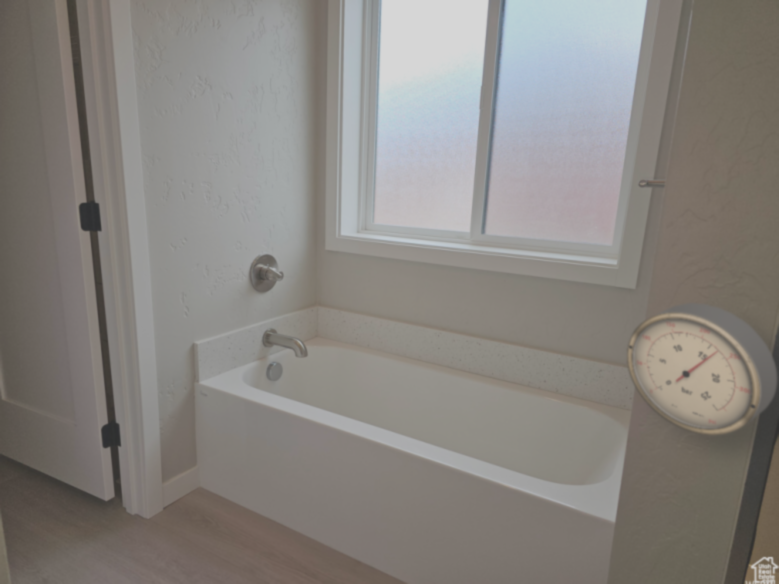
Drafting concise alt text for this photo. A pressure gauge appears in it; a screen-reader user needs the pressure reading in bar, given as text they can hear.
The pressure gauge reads 16 bar
